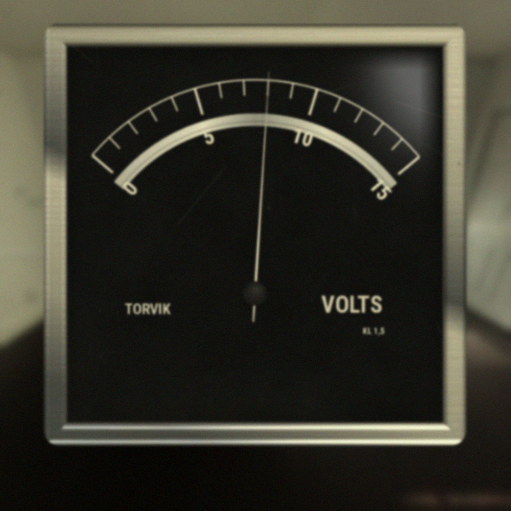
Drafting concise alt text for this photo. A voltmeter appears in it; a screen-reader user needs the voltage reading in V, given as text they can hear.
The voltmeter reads 8 V
